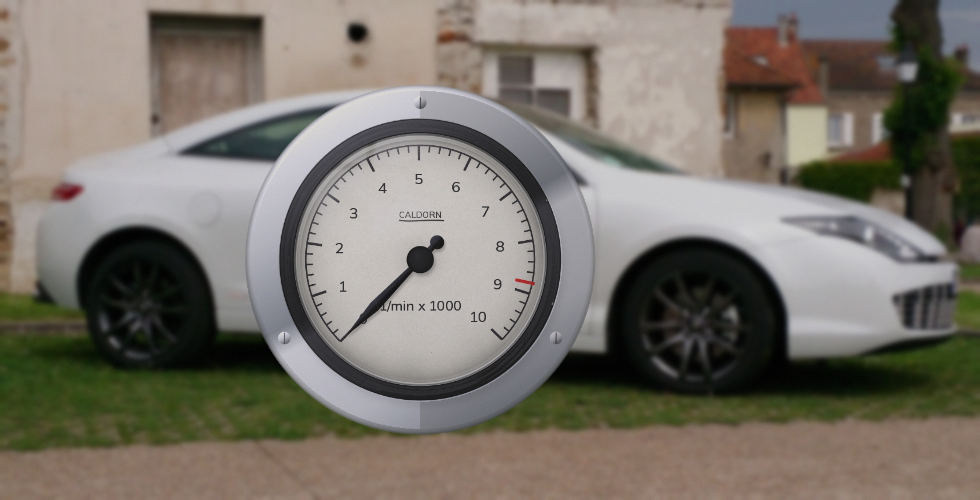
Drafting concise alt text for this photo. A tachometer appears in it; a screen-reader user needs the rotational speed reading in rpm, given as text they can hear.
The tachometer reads 0 rpm
